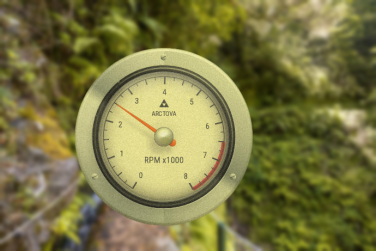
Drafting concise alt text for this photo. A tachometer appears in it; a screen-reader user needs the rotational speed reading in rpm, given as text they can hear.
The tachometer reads 2500 rpm
